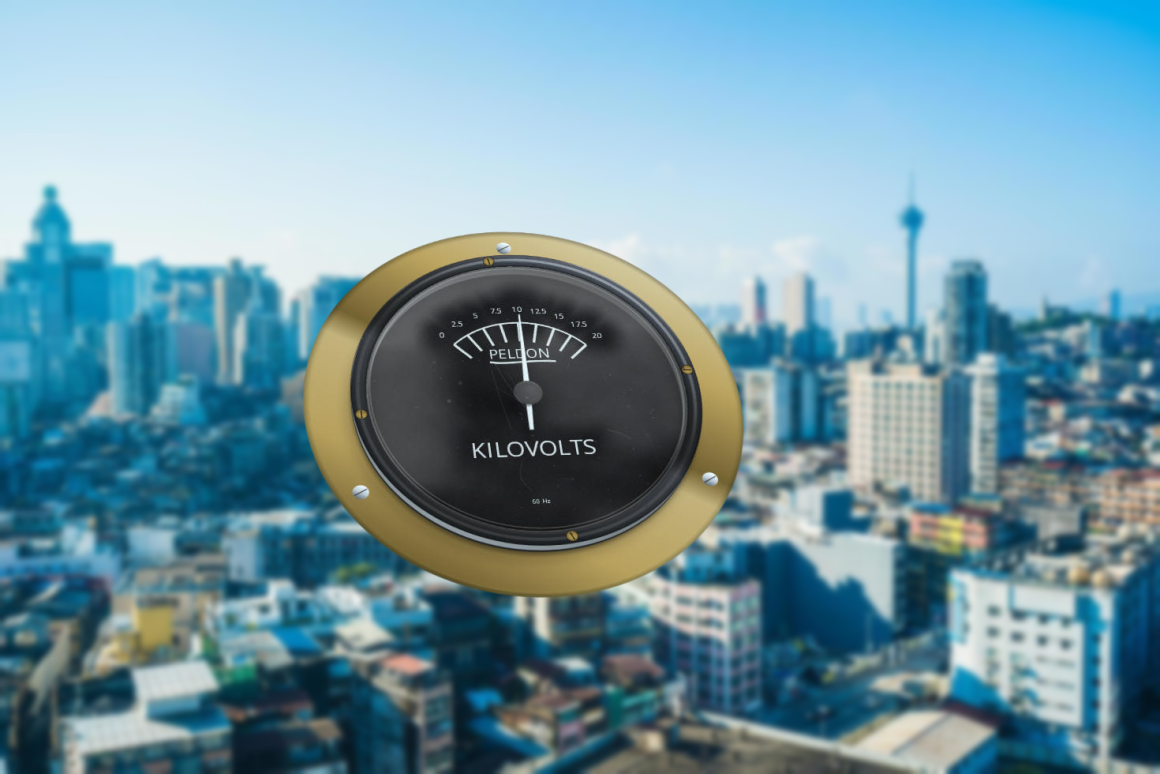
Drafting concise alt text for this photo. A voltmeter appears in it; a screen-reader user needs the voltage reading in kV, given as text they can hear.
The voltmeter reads 10 kV
